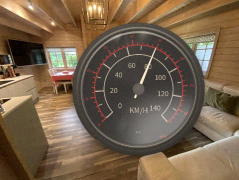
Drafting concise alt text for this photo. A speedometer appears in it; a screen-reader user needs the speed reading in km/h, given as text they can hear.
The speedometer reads 80 km/h
